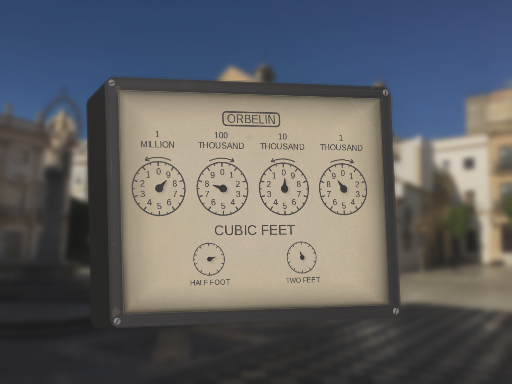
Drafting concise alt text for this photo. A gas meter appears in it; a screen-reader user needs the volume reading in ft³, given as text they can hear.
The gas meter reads 879900 ft³
